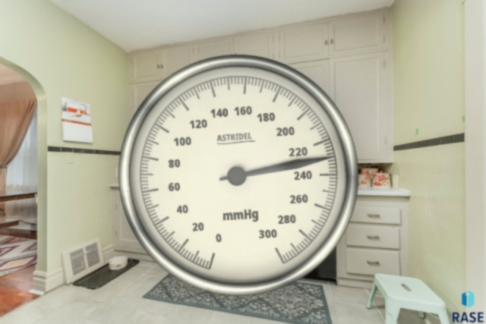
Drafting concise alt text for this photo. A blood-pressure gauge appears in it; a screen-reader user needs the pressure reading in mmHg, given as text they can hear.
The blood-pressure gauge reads 230 mmHg
